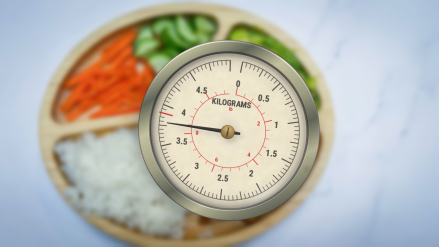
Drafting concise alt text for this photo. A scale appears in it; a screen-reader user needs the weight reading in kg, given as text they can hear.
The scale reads 3.8 kg
